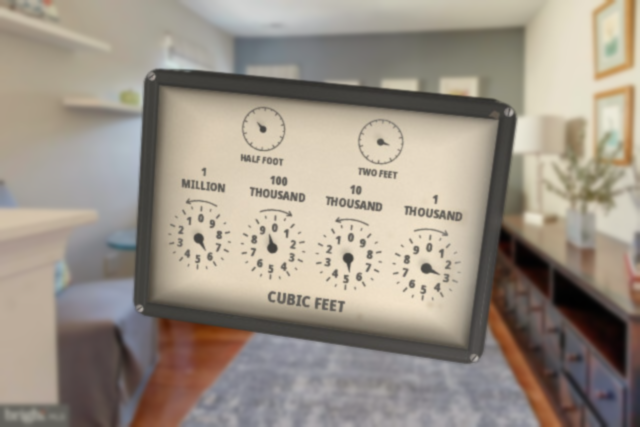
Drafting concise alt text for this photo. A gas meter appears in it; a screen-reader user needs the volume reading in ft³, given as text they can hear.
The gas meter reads 595300 ft³
